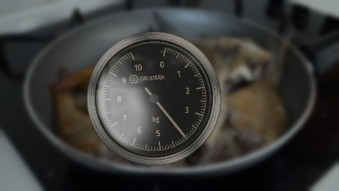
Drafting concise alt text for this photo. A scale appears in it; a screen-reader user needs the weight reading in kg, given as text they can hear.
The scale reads 4 kg
